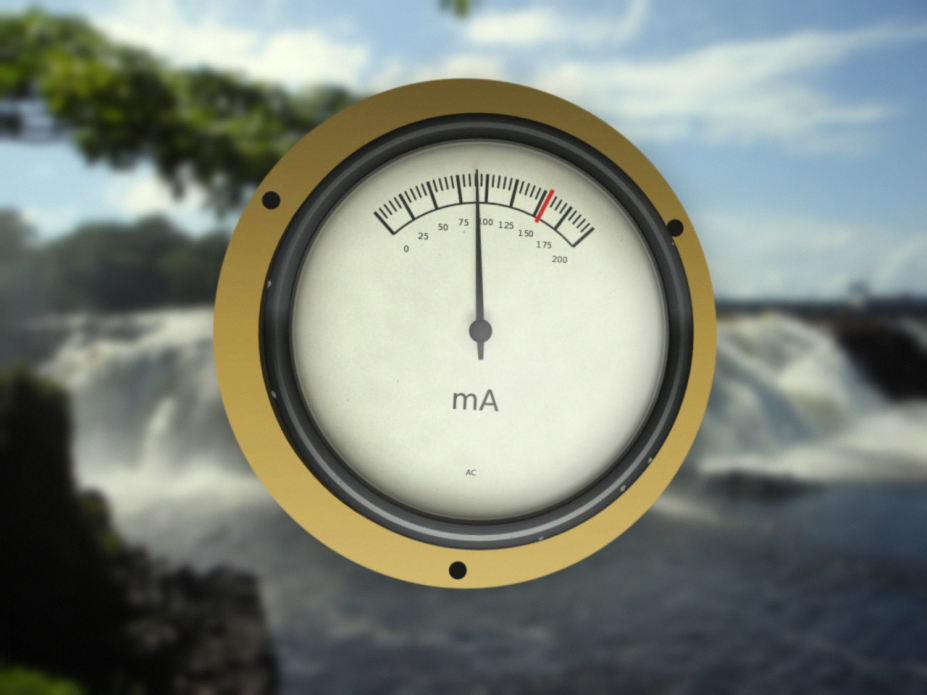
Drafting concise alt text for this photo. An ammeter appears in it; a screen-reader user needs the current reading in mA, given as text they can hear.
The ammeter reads 90 mA
